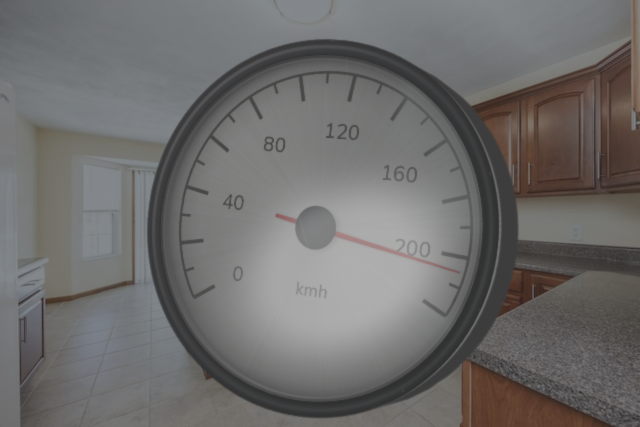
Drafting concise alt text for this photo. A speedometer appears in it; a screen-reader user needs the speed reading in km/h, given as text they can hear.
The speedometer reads 205 km/h
